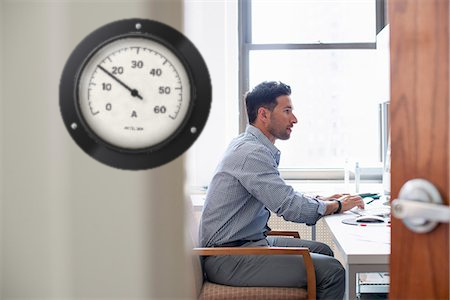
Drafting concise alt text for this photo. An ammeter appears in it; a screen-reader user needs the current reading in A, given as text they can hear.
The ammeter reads 16 A
